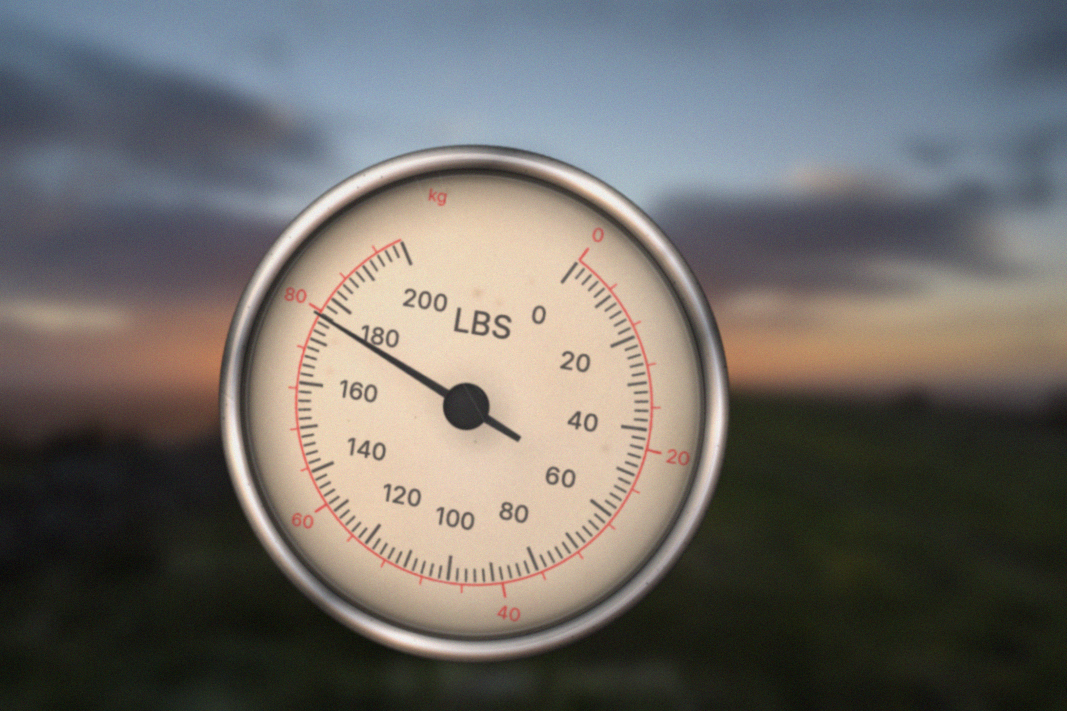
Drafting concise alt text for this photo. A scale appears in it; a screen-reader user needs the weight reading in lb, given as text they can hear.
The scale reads 176 lb
